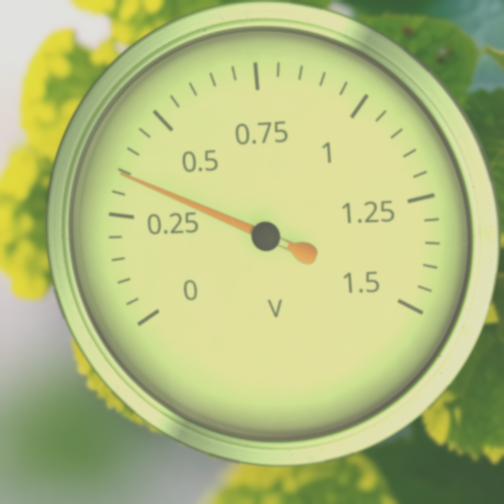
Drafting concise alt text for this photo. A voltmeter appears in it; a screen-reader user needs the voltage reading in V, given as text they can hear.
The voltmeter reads 0.35 V
